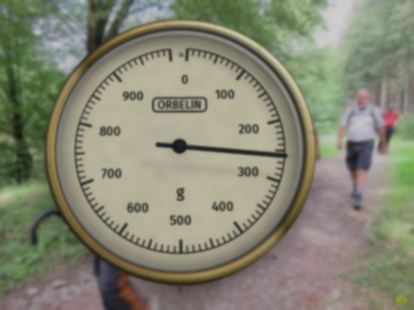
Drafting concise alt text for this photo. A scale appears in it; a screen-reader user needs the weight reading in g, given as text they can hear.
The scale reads 260 g
